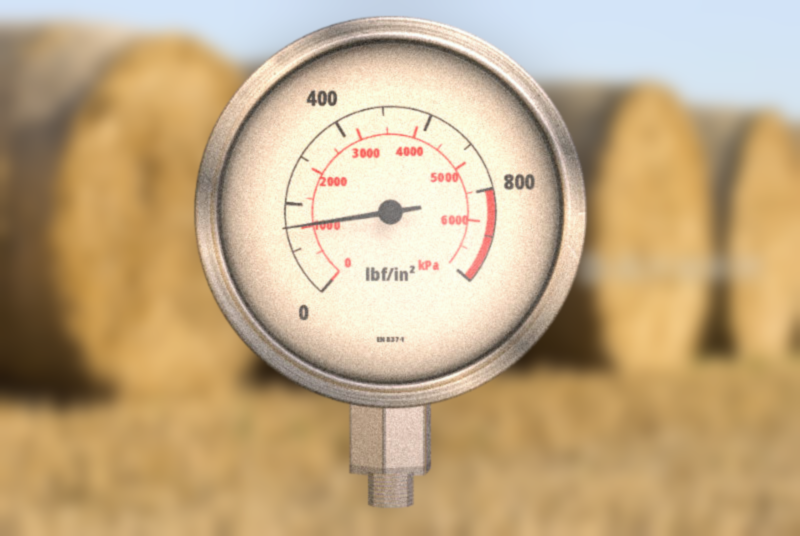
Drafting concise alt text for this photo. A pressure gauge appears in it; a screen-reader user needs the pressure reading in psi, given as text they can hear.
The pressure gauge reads 150 psi
